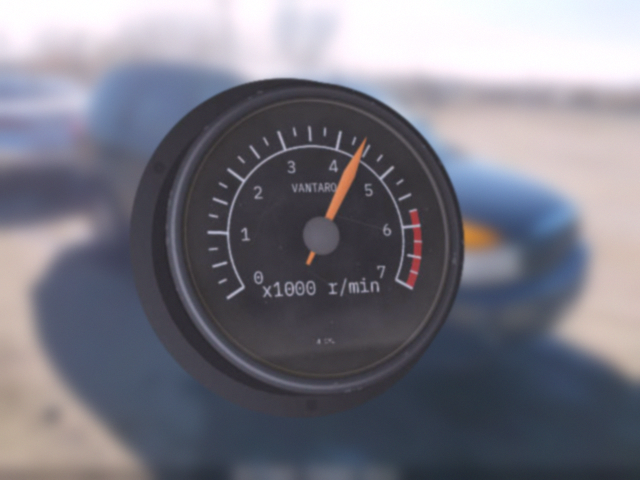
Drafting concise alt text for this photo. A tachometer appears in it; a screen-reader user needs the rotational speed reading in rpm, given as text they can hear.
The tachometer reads 4375 rpm
